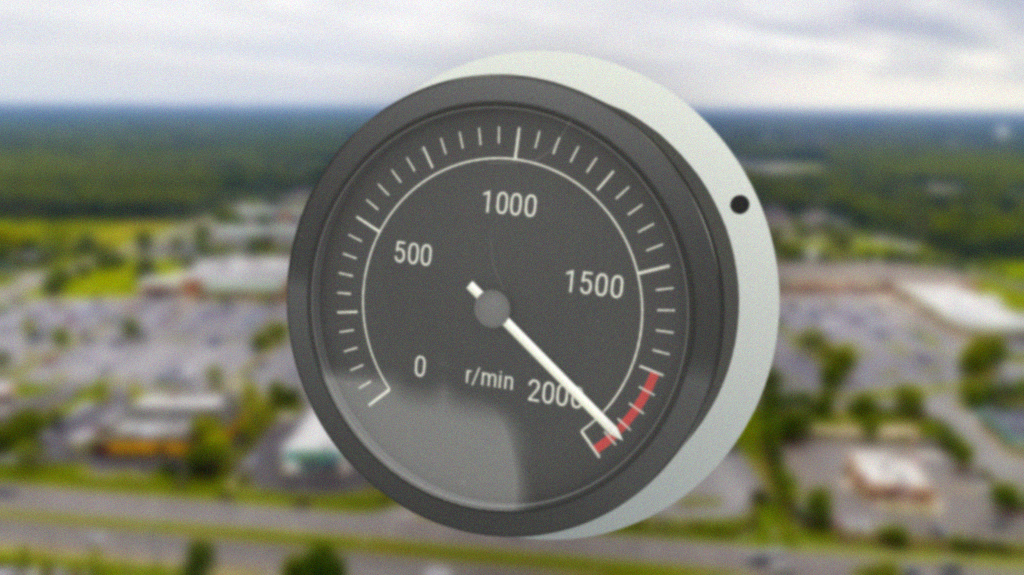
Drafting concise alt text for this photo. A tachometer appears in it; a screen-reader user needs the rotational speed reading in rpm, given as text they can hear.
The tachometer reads 1925 rpm
